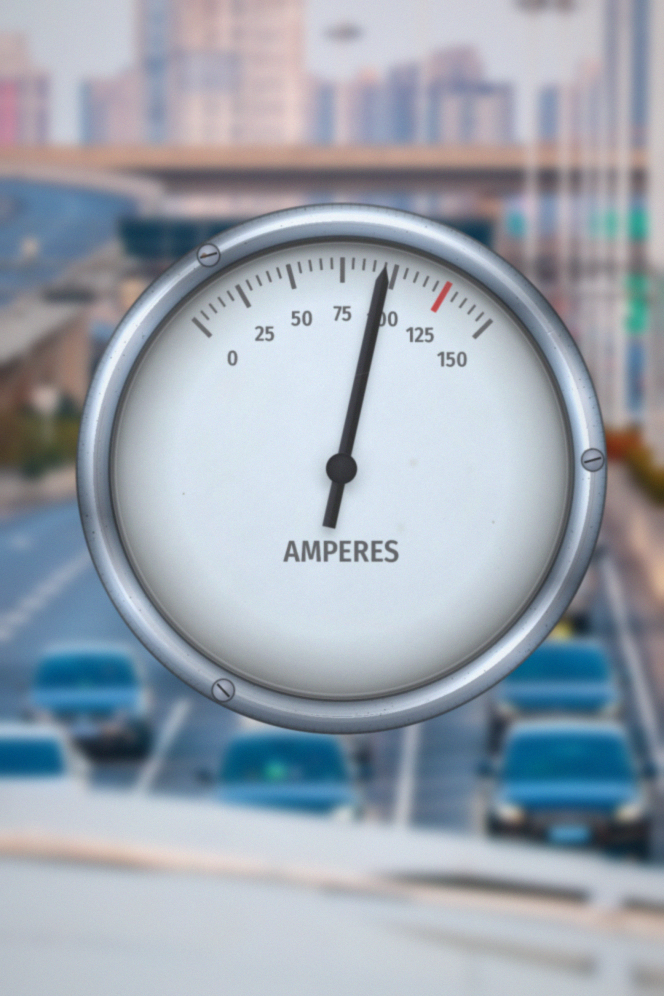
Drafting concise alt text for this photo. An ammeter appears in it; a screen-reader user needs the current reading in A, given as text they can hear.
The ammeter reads 95 A
